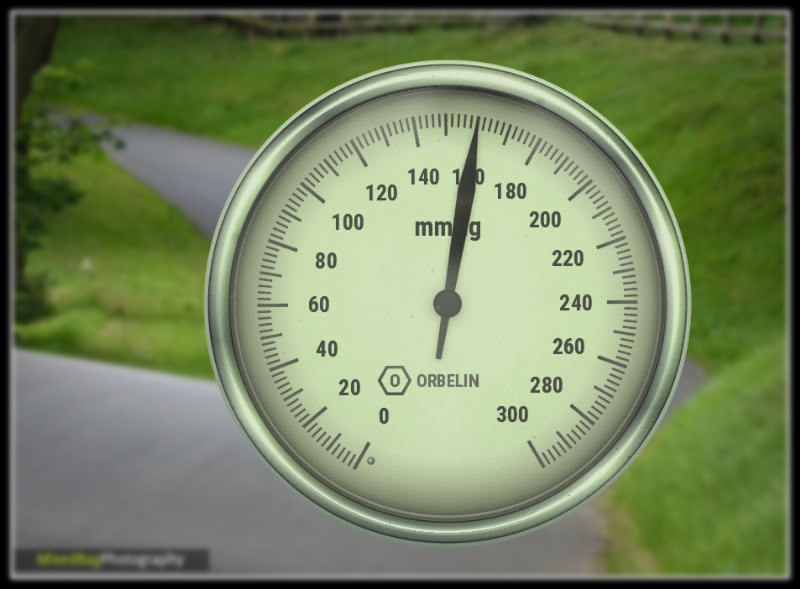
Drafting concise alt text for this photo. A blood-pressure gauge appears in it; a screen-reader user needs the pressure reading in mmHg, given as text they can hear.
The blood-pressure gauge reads 160 mmHg
